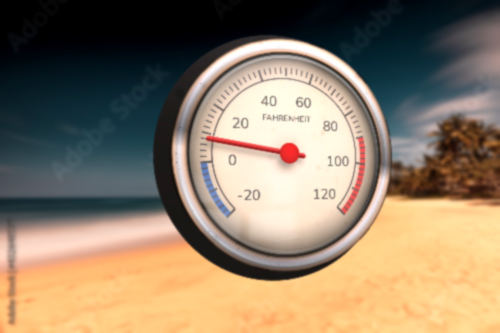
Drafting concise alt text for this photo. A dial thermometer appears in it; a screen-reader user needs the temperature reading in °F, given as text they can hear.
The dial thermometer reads 8 °F
